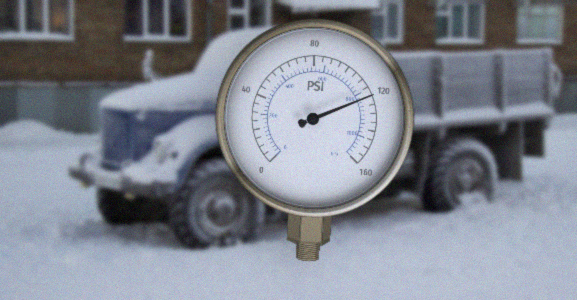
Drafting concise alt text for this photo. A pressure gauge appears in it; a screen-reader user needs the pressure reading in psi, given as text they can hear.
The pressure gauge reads 120 psi
